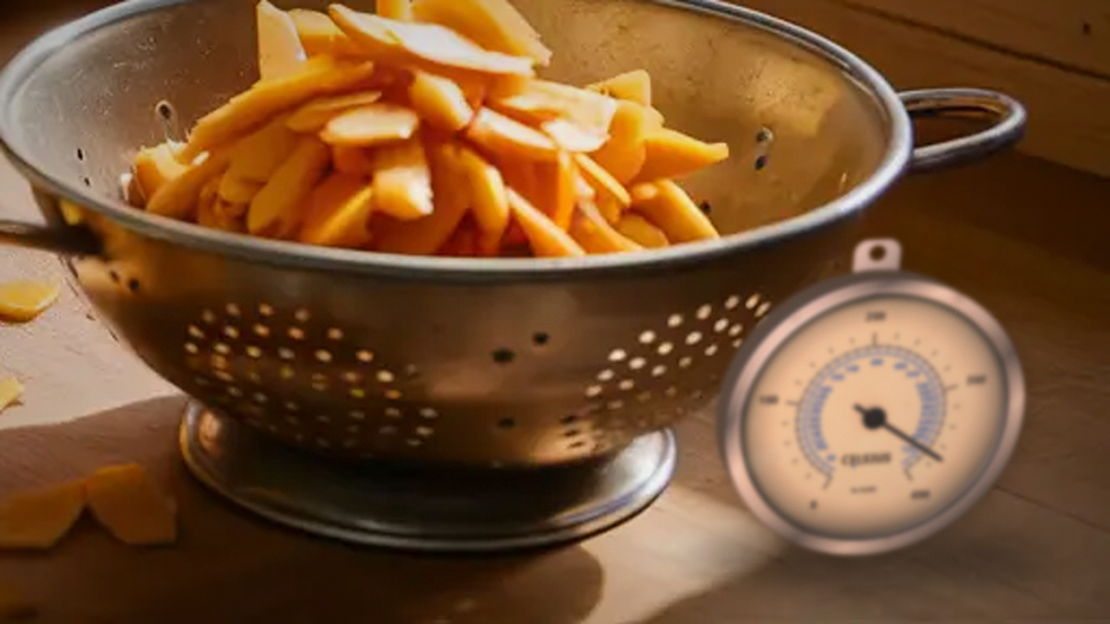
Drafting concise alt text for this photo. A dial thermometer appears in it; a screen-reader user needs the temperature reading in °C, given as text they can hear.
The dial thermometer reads 370 °C
